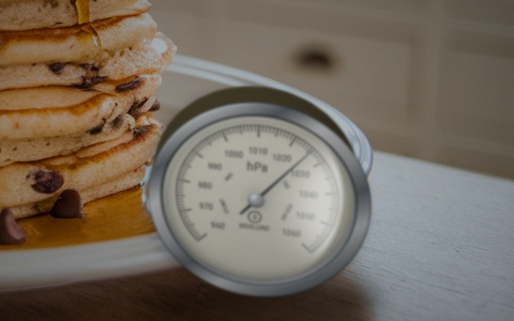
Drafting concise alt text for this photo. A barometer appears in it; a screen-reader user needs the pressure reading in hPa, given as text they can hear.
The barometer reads 1025 hPa
